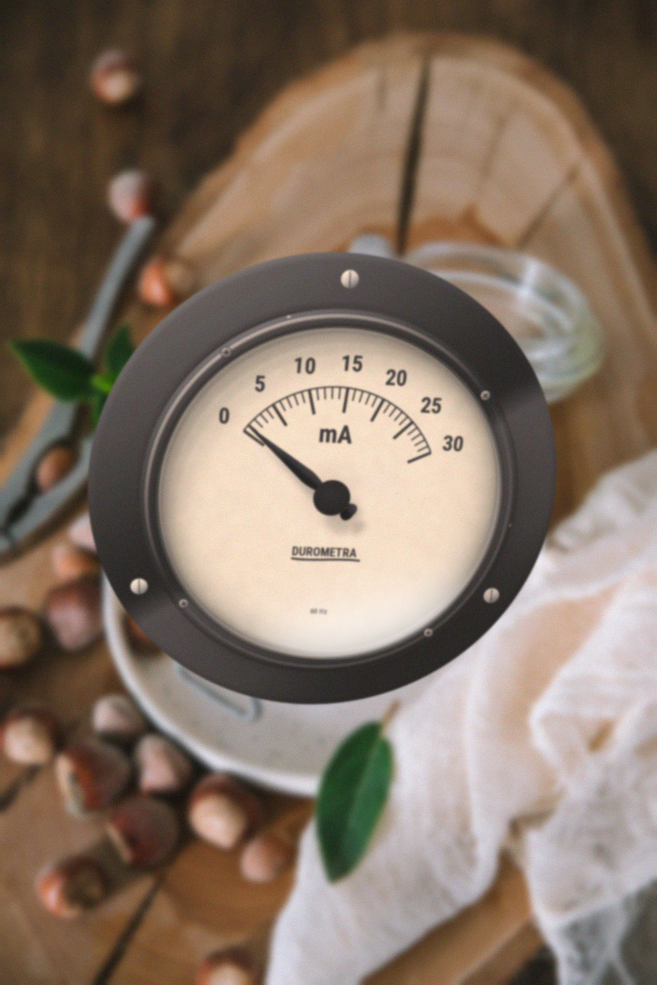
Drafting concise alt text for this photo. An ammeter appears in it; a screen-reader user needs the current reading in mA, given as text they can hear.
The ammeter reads 1 mA
